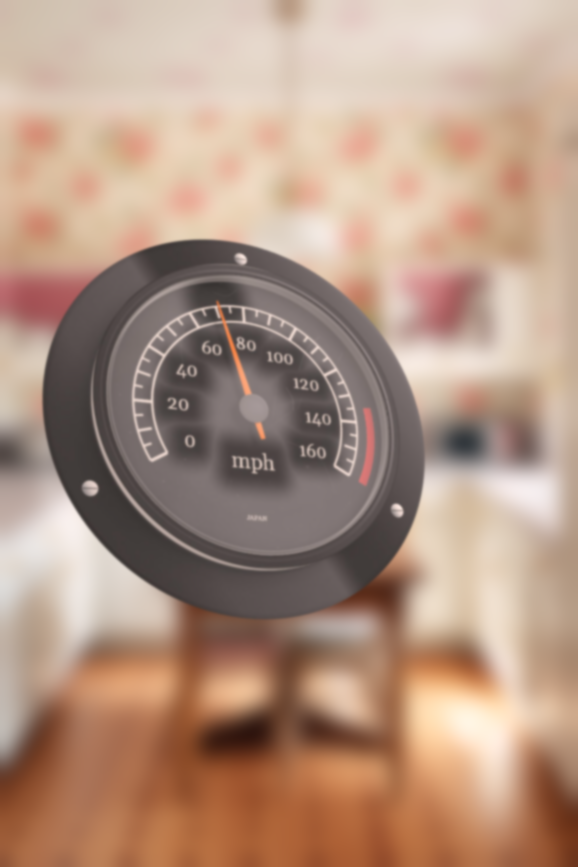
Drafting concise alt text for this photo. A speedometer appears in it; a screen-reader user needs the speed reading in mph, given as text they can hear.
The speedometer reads 70 mph
